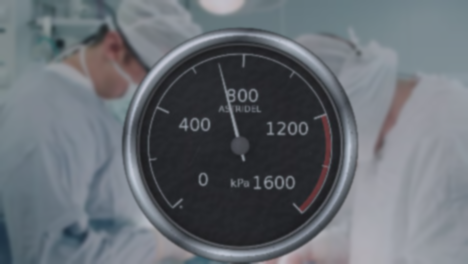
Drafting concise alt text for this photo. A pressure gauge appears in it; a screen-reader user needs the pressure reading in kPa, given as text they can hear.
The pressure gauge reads 700 kPa
